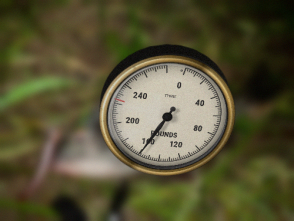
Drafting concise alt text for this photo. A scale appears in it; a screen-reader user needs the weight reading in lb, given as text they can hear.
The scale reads 160 lb
